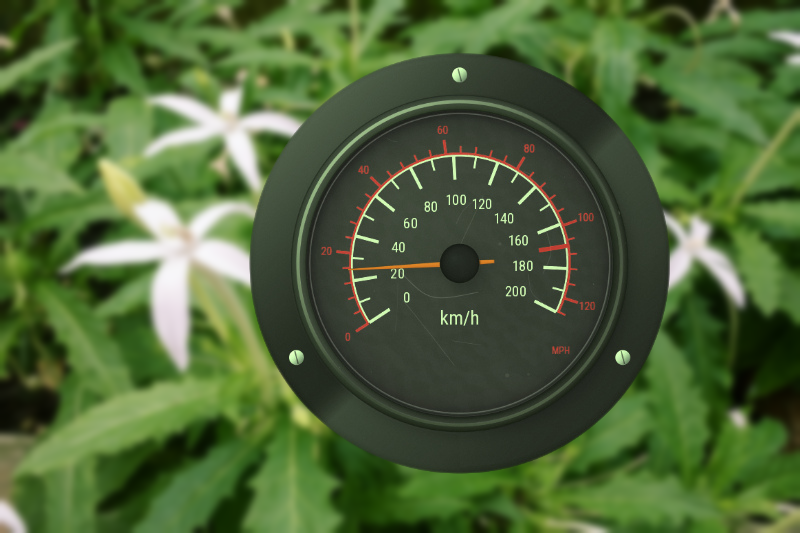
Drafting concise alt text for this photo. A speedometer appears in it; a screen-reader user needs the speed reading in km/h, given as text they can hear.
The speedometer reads 25 km/h
